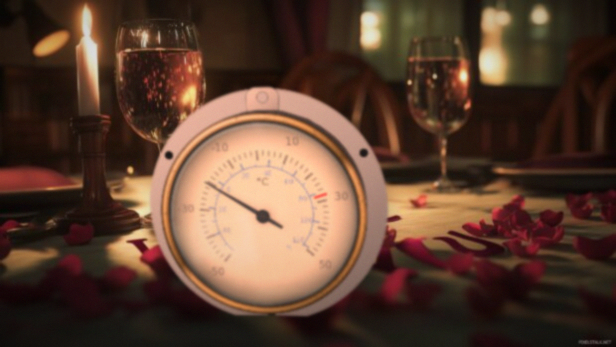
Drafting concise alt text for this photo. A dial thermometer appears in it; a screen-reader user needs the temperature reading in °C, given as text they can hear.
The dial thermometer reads -20 °C
